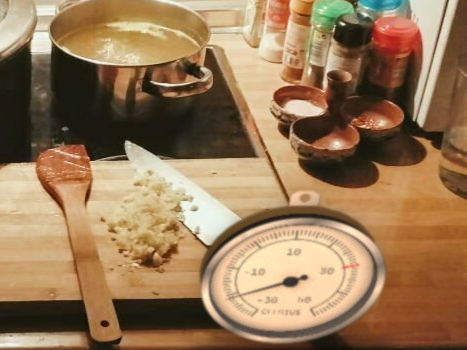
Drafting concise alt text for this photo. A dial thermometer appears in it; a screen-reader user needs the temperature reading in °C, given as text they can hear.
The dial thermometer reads -20 °C
